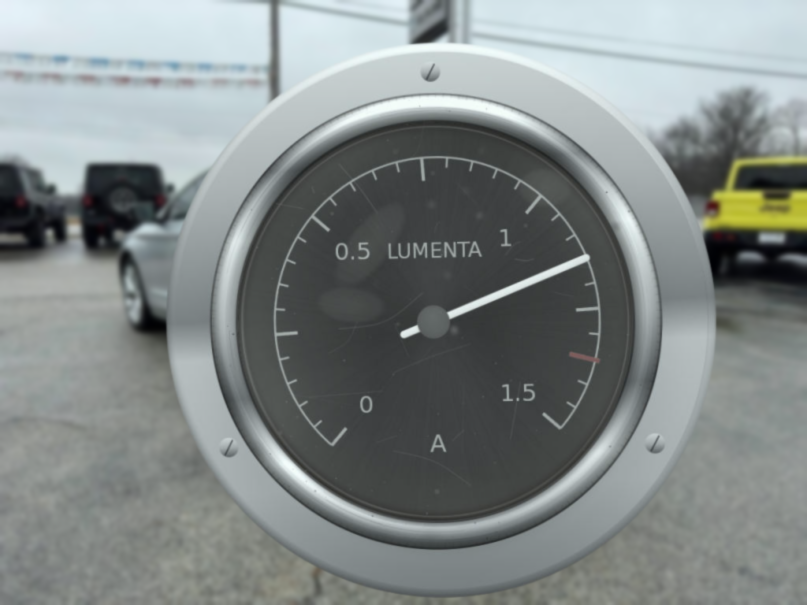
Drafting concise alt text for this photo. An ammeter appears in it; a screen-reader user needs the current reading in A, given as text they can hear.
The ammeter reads 1.15 A
